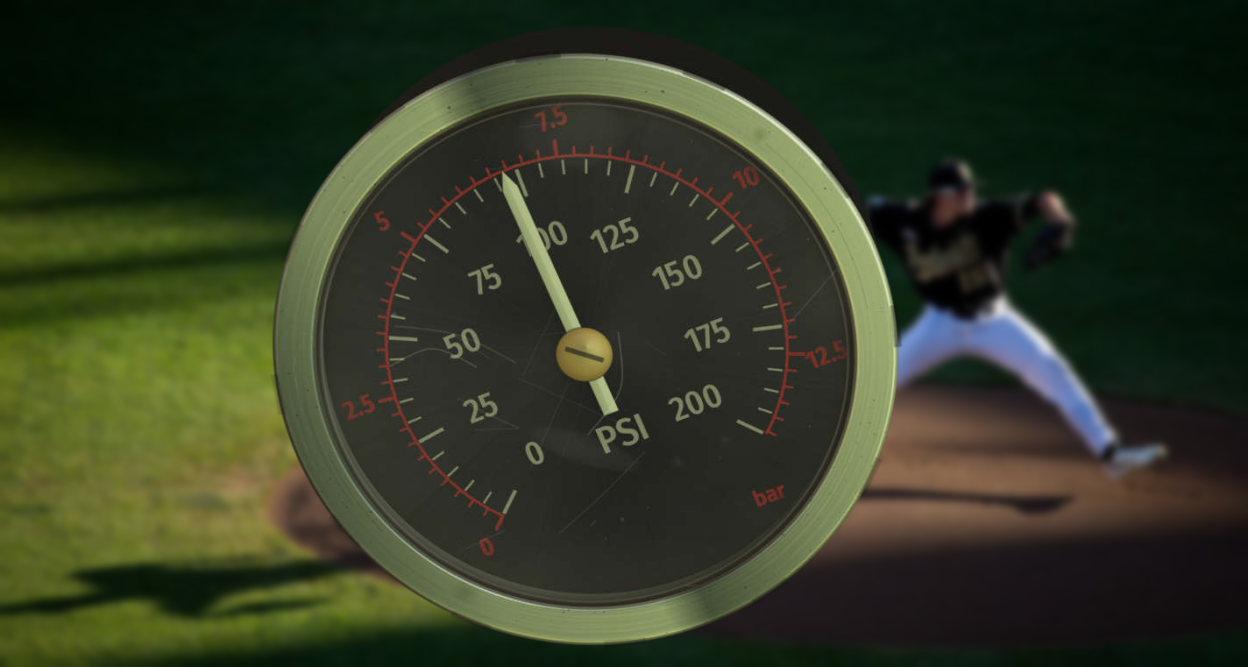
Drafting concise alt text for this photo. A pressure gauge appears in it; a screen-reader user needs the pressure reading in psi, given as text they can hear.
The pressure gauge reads 97.5 psi
